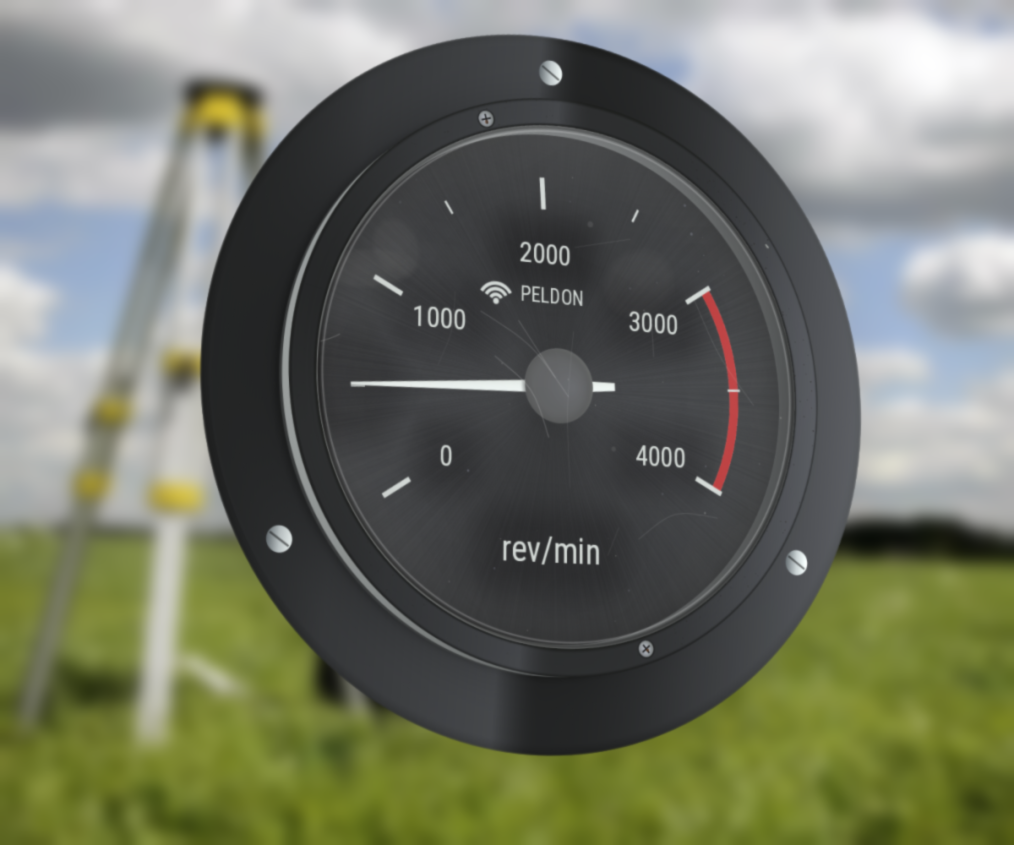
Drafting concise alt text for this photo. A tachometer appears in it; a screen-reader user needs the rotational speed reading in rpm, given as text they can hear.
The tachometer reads 500 rpm
